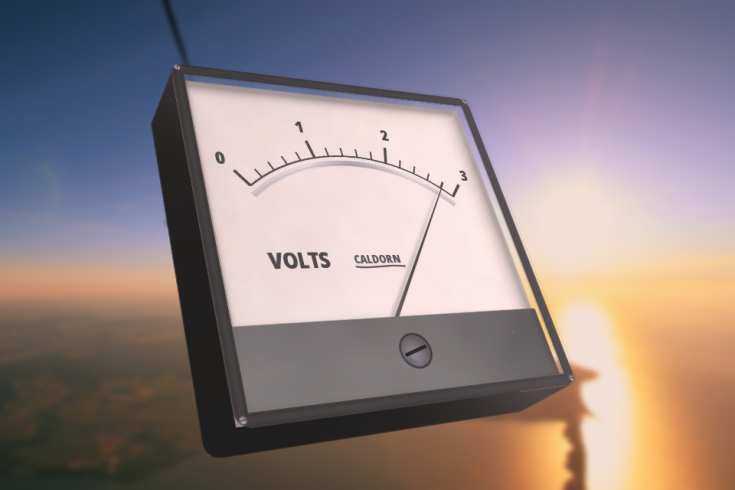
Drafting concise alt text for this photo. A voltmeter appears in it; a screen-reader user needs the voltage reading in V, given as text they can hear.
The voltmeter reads 2.8 V
